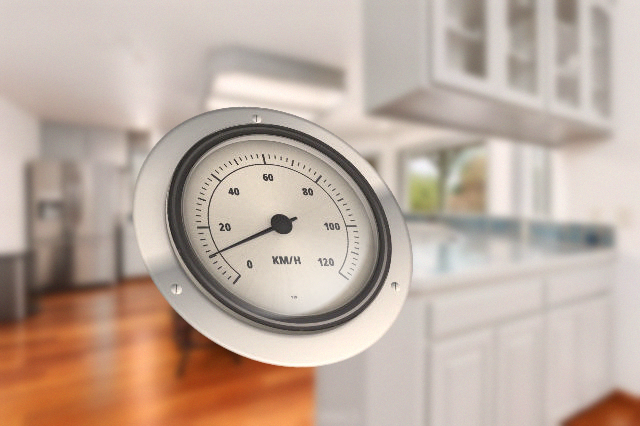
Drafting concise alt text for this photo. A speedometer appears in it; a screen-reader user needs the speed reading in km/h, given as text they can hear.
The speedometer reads 10 km/h
